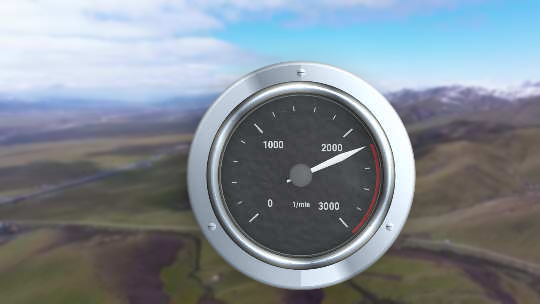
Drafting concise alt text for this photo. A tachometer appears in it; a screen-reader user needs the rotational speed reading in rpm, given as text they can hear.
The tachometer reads 2200 rpm
